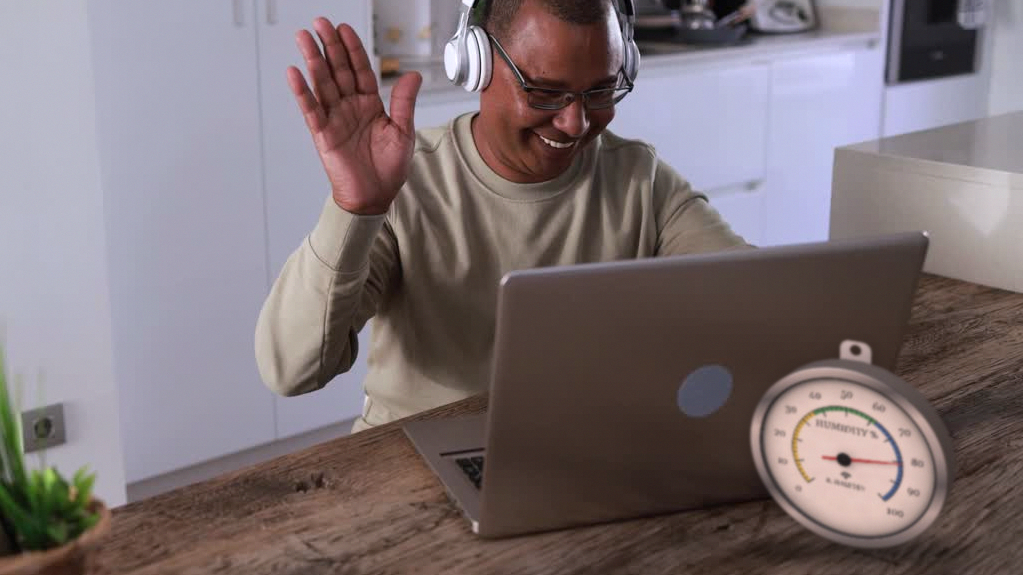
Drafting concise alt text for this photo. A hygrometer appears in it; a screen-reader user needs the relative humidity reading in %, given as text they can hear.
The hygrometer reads 80 %
